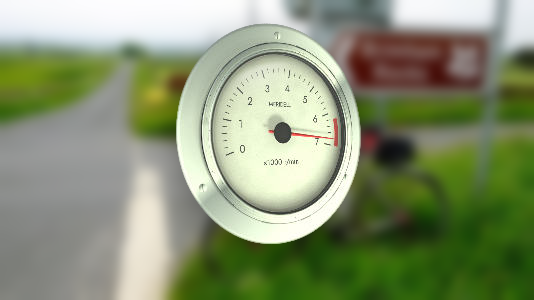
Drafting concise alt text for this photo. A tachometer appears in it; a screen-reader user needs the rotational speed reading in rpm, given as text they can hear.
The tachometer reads 6800 rpm
